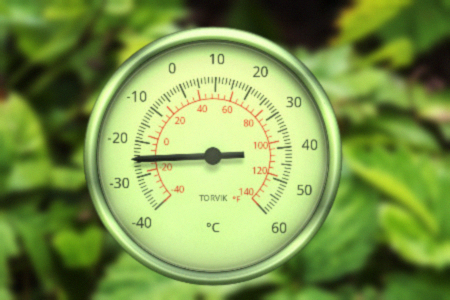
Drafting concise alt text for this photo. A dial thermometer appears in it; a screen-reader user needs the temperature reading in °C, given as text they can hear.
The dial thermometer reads -25 °C
